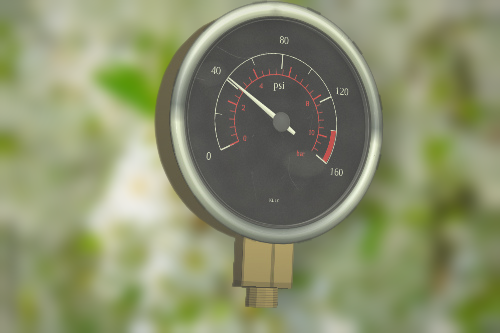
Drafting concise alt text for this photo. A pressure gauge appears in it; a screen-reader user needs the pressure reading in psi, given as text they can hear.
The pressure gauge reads 40 psi
